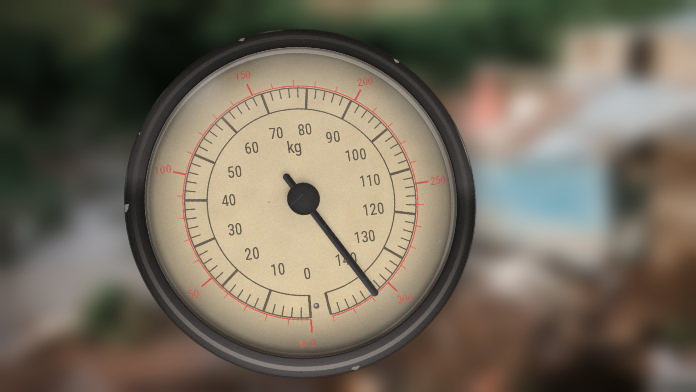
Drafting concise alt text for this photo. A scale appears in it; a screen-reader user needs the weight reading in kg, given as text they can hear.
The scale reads 140 kg
